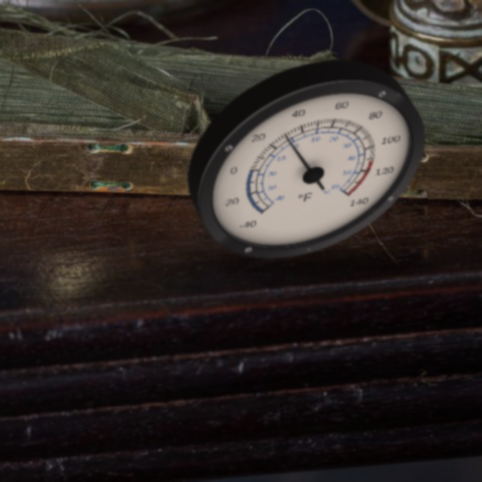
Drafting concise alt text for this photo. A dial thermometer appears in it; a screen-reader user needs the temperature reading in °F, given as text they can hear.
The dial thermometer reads 30 °F
